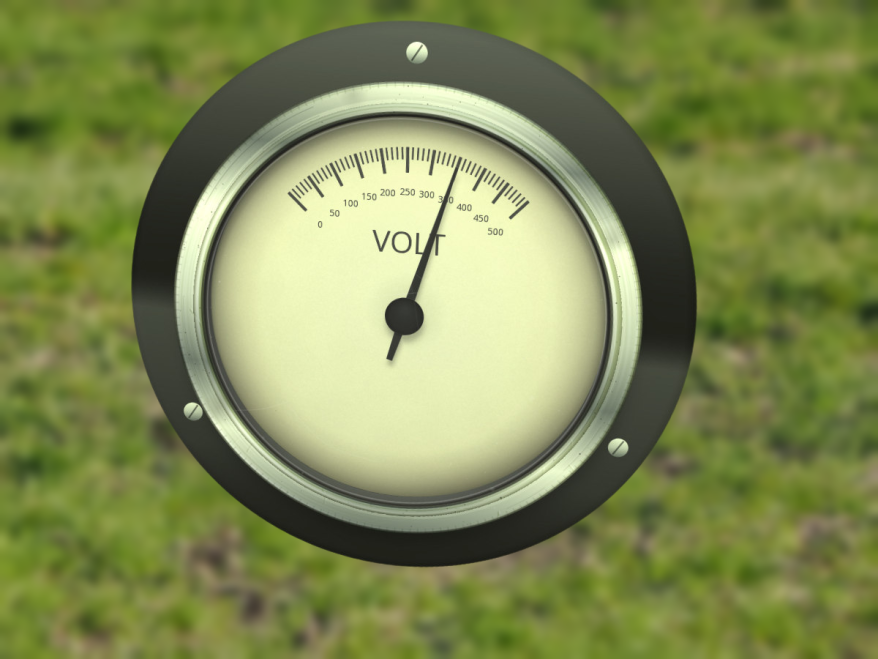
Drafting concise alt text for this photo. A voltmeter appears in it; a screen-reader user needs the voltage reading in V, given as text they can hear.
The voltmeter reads 350 V
